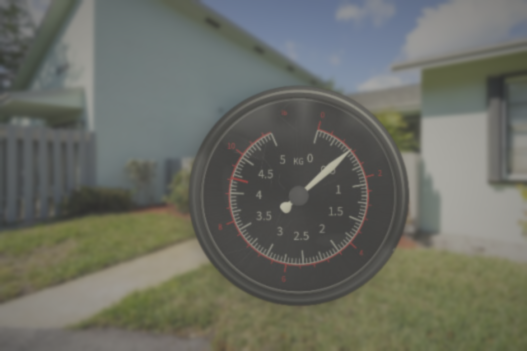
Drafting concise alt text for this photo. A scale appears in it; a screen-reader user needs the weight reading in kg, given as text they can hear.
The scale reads 0.5 kg
